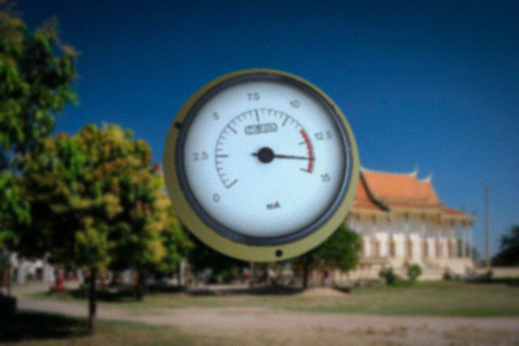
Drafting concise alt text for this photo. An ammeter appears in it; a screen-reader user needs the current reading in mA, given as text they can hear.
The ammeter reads 14 mA
